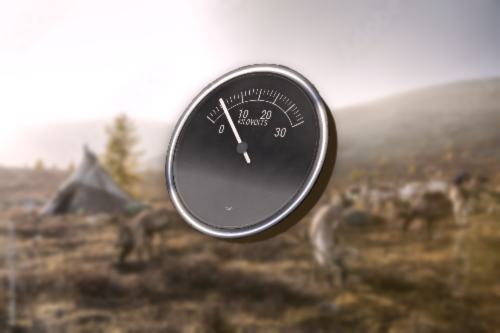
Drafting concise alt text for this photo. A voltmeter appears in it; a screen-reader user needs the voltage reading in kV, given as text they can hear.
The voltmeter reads 5 kV
